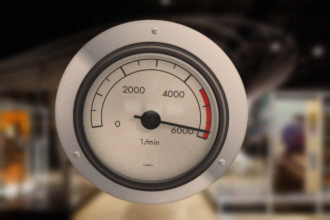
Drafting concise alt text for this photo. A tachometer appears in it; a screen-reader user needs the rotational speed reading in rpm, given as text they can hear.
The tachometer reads 5750 rpm
